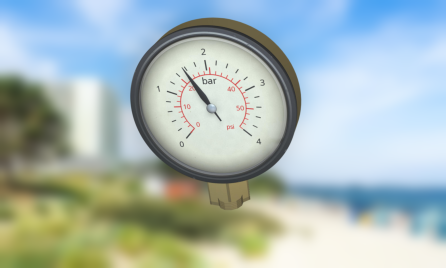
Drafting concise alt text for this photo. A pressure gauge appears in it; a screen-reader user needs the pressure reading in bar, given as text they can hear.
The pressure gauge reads 1.6 bar
